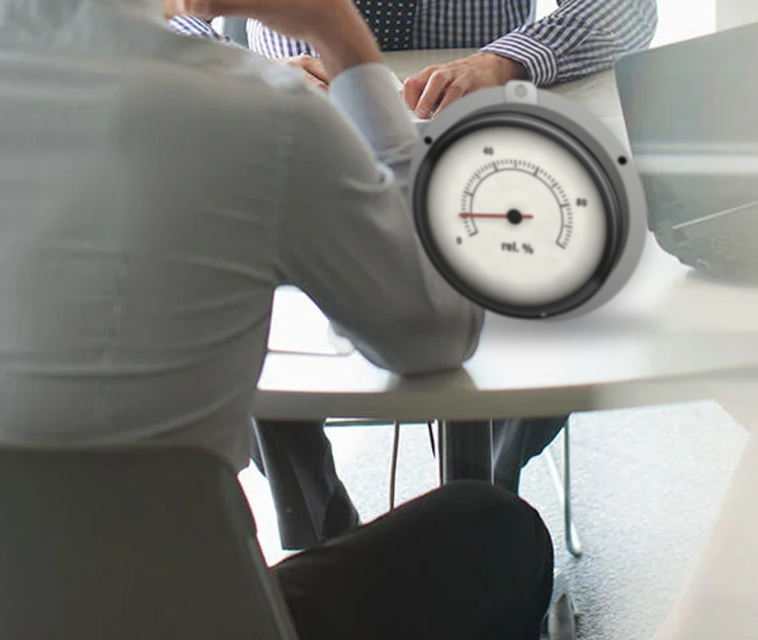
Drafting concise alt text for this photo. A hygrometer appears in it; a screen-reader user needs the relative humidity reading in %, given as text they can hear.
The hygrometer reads 10 %
